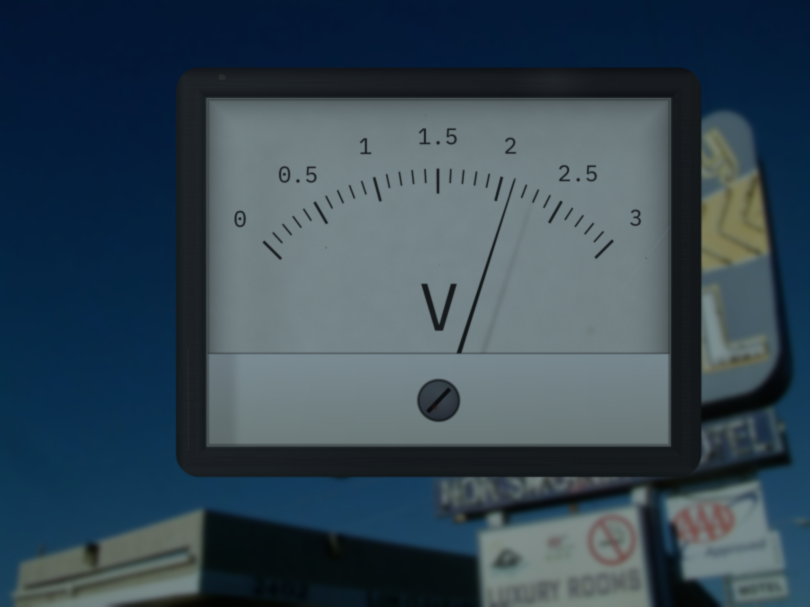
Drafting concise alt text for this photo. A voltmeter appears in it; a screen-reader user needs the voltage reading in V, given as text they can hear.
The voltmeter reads 2.1 V
